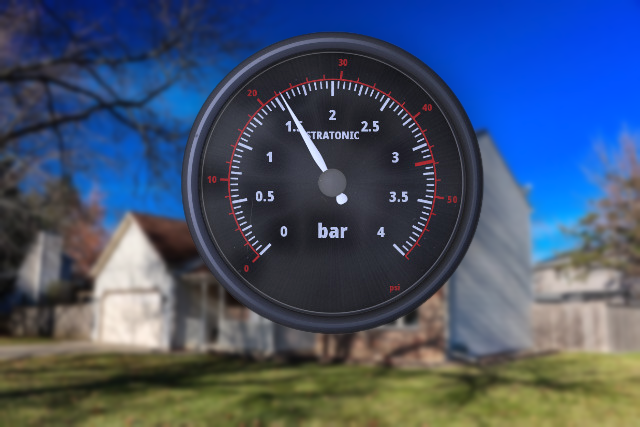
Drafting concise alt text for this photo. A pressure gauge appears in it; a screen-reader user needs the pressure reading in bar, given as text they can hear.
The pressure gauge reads 1.55 bar
